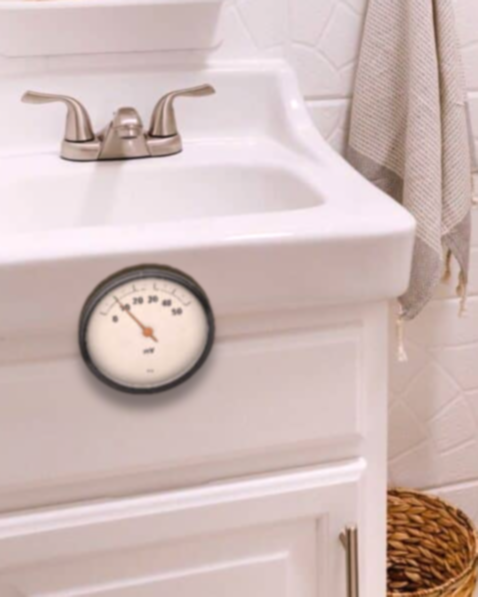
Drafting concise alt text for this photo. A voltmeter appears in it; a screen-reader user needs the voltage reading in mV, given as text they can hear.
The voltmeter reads 10 mV
